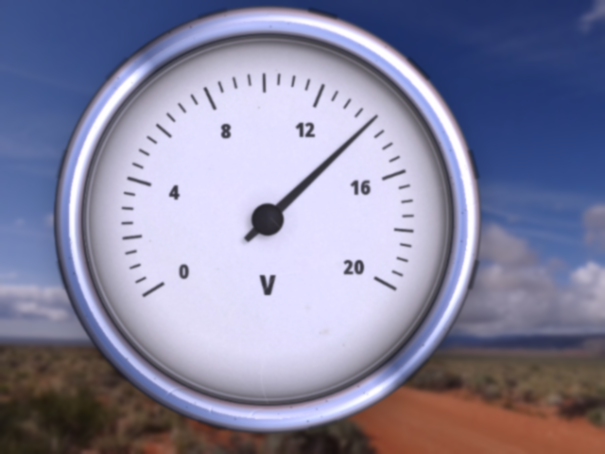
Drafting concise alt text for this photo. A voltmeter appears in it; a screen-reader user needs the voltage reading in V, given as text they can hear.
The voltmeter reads 14 V
